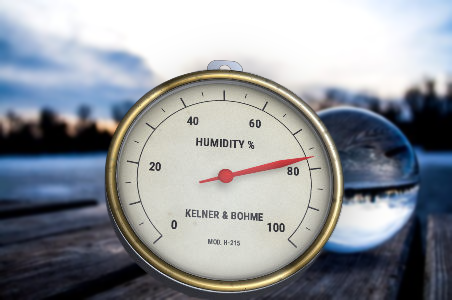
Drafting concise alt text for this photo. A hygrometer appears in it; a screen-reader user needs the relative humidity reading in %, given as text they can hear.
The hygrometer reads 77.5 %
